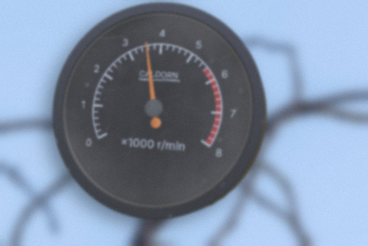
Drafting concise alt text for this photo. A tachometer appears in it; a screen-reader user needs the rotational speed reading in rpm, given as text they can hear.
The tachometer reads 3600 rpm
